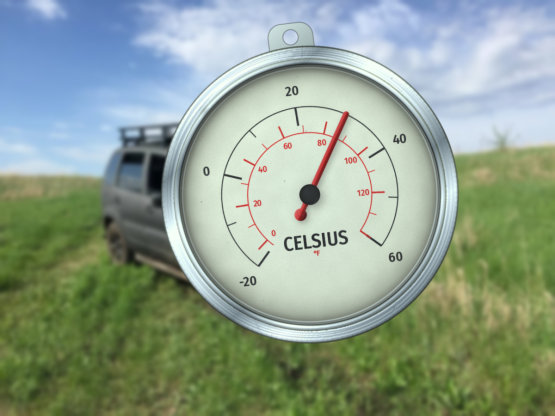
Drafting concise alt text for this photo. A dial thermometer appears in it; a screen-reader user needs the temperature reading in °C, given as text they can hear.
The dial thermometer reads 30 °C
